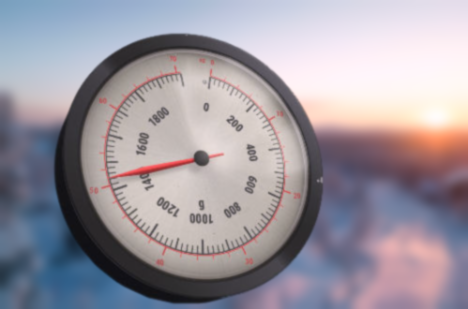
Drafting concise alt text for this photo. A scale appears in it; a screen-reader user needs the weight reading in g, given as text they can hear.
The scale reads 1440 g
